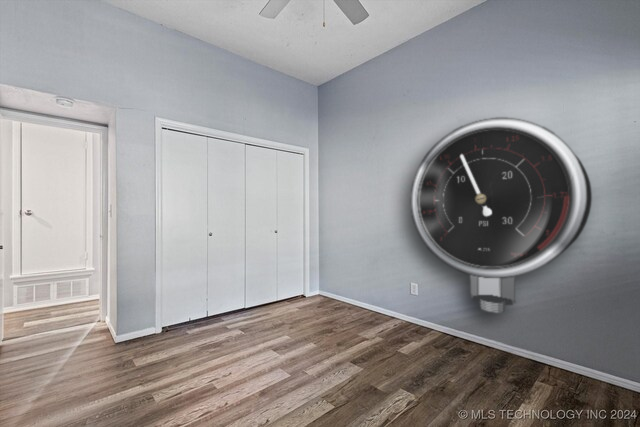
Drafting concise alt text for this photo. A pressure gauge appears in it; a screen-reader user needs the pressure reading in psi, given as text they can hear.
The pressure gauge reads 12.5 psi
